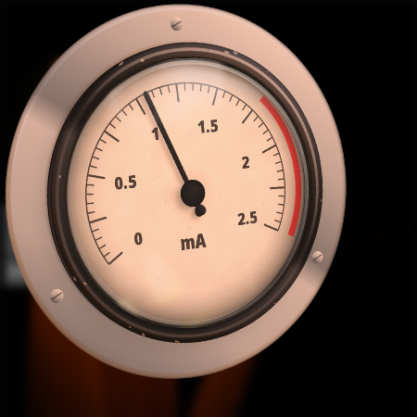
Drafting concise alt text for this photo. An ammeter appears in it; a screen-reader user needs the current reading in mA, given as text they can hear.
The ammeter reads 1.05 mA
